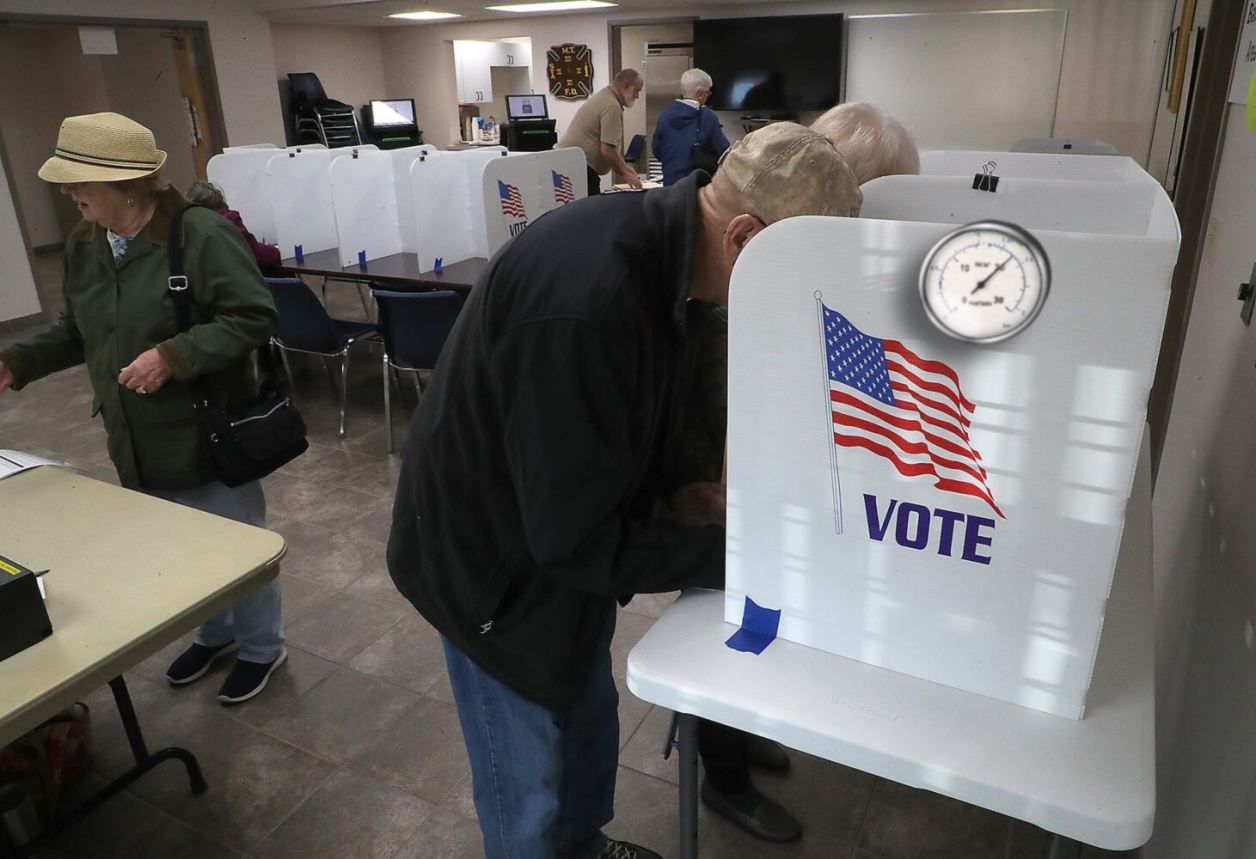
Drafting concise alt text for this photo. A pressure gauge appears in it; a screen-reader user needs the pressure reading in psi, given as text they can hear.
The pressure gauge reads 20 psi
